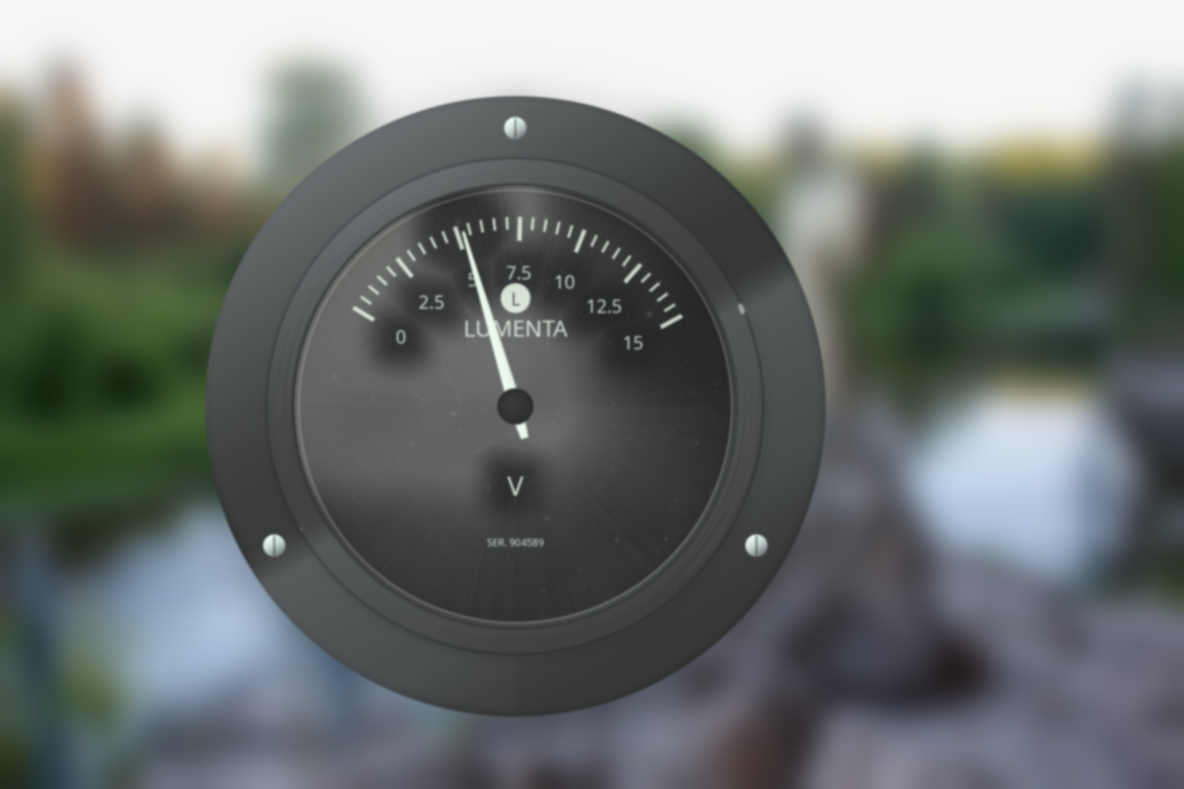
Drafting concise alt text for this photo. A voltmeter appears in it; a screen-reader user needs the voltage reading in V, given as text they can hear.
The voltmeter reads 5.25 V
